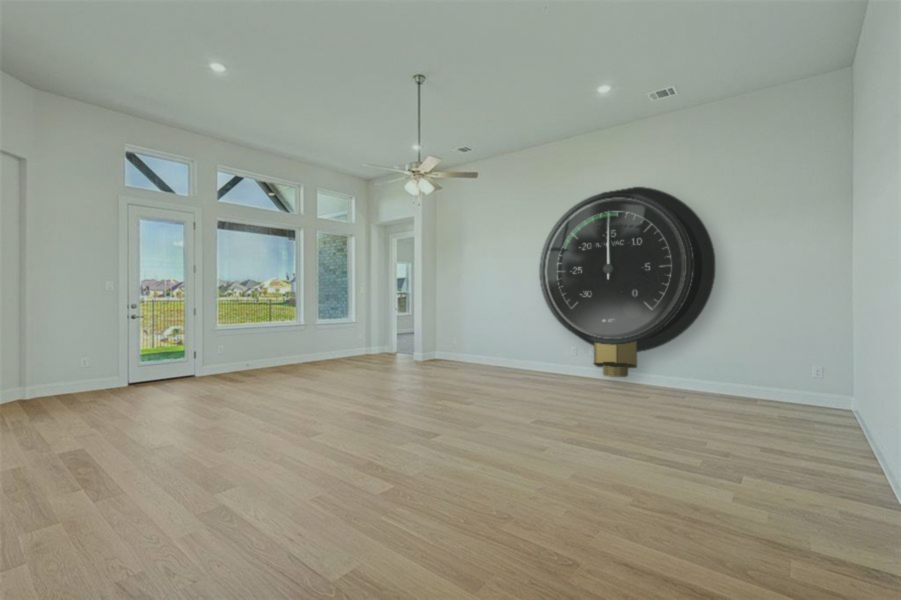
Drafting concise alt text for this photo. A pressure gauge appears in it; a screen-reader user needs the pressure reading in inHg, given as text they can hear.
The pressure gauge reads -15 inHg
